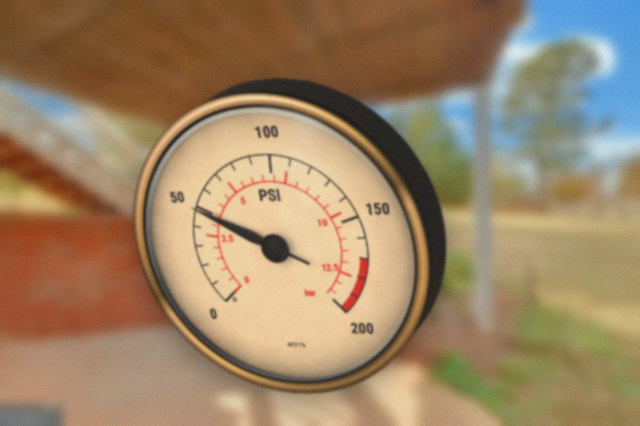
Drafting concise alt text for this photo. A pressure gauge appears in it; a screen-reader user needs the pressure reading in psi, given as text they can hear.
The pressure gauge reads 50 psi
